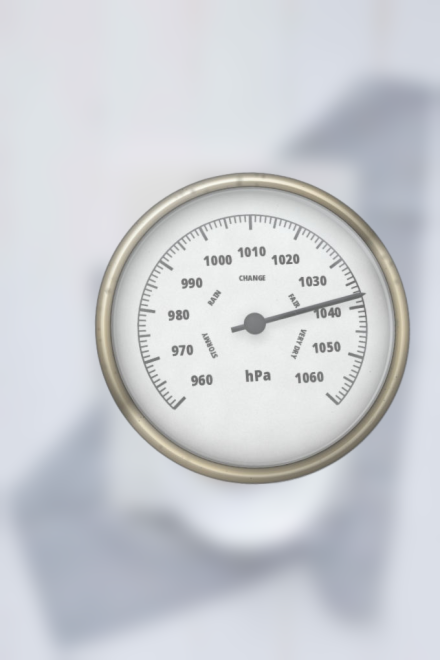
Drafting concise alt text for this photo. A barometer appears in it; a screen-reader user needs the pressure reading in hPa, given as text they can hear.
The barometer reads 1038 hPa
